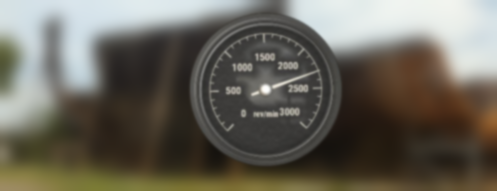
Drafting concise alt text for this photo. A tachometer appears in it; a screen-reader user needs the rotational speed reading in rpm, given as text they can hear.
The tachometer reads 2300 rpm
